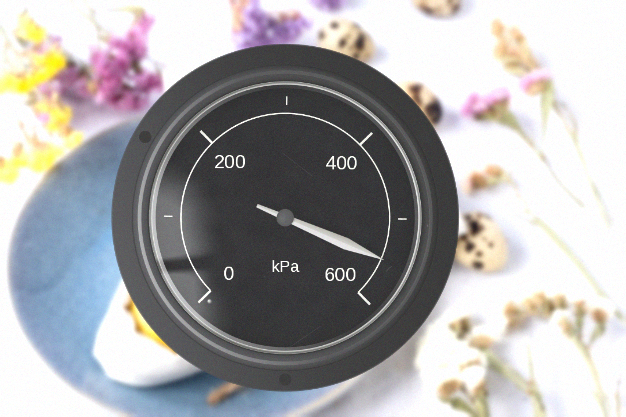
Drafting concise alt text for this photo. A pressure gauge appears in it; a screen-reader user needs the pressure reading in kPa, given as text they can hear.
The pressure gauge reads 550 kPa
